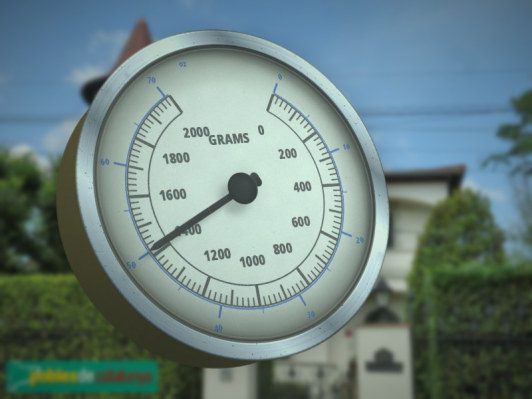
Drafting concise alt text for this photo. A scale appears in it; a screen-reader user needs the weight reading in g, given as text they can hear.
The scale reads 1420 g
